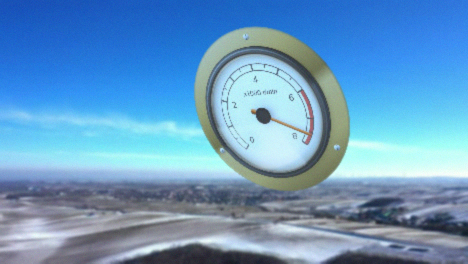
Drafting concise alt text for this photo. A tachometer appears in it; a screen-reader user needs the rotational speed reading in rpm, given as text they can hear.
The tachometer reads 7500 rpm
